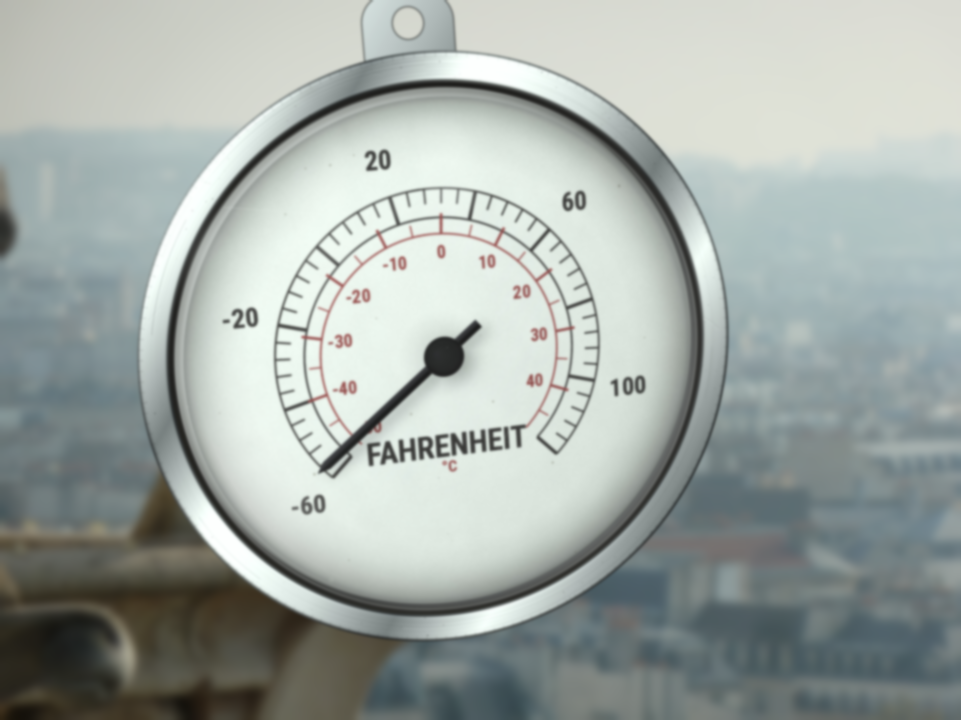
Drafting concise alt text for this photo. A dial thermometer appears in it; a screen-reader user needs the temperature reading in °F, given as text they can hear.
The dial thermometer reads -56 °F
